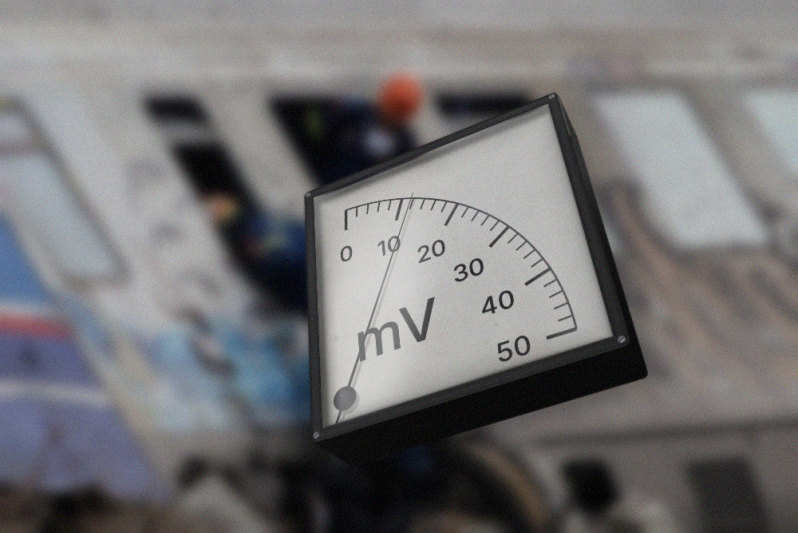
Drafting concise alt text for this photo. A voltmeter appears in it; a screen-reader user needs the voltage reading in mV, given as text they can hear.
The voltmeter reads 12 mV
